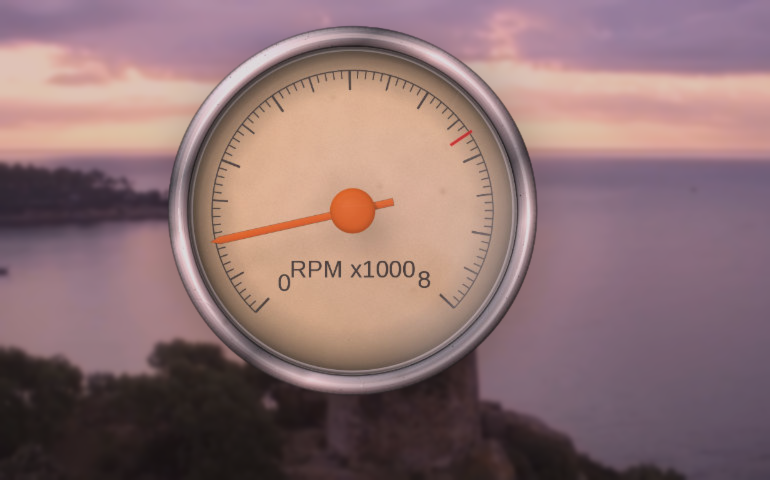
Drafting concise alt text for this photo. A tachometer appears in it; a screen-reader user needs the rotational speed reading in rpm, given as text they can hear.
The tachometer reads 1000 rpm
